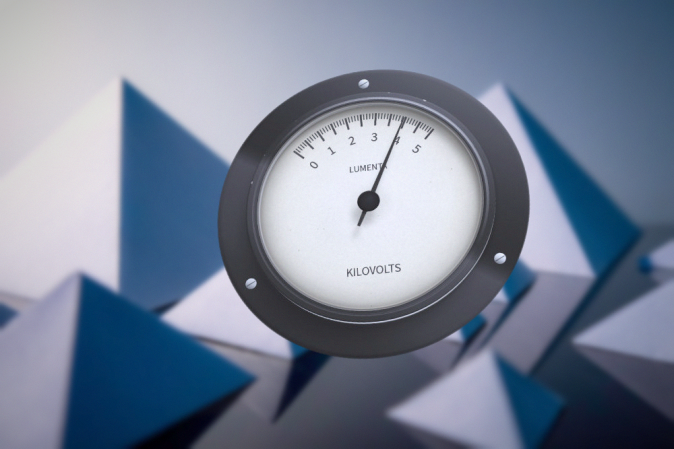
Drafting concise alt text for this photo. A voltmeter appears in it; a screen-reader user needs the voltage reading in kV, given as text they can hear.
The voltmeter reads 4 kV
